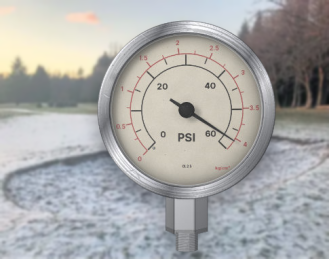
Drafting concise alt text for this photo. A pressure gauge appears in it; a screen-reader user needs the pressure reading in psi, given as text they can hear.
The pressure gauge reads 57.5 psi
